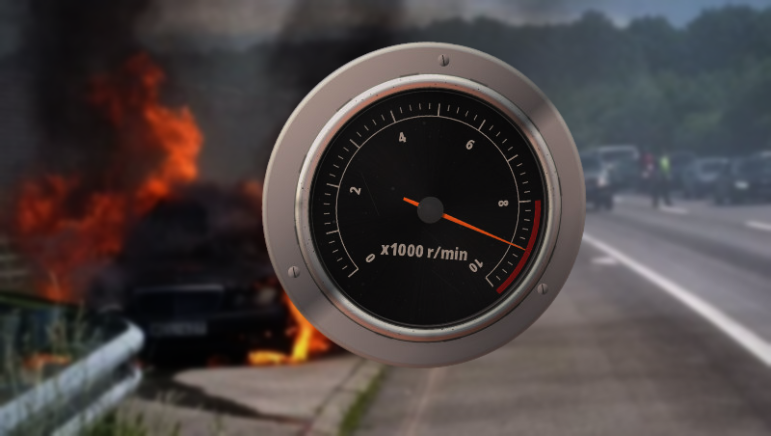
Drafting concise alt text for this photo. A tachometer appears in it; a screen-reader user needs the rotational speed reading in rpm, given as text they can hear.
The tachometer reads 9000 rpm
